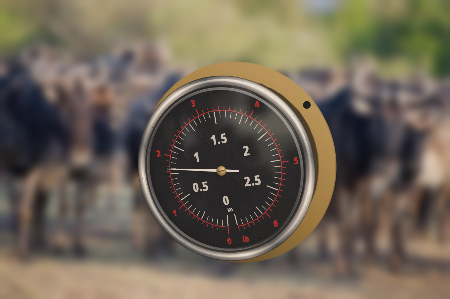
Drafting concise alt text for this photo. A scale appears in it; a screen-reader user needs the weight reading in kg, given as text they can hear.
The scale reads 0.8 kg
